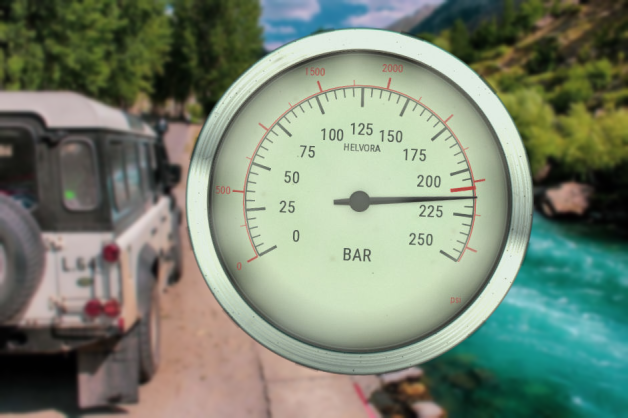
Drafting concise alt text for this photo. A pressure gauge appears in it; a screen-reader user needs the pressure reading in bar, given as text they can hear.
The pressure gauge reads 215 bar
